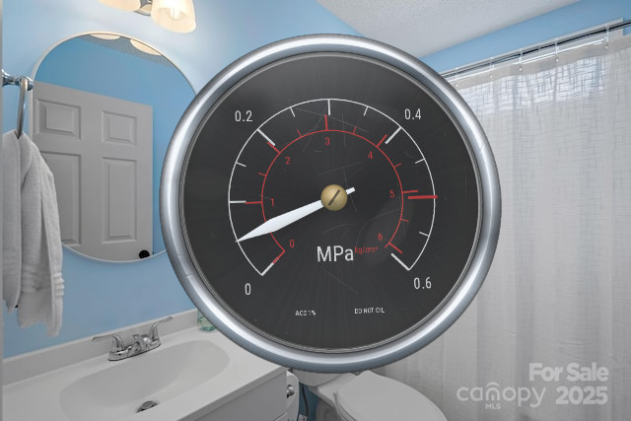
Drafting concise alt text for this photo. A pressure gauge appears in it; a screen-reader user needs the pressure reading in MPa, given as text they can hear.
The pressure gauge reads 0.05 MPa
